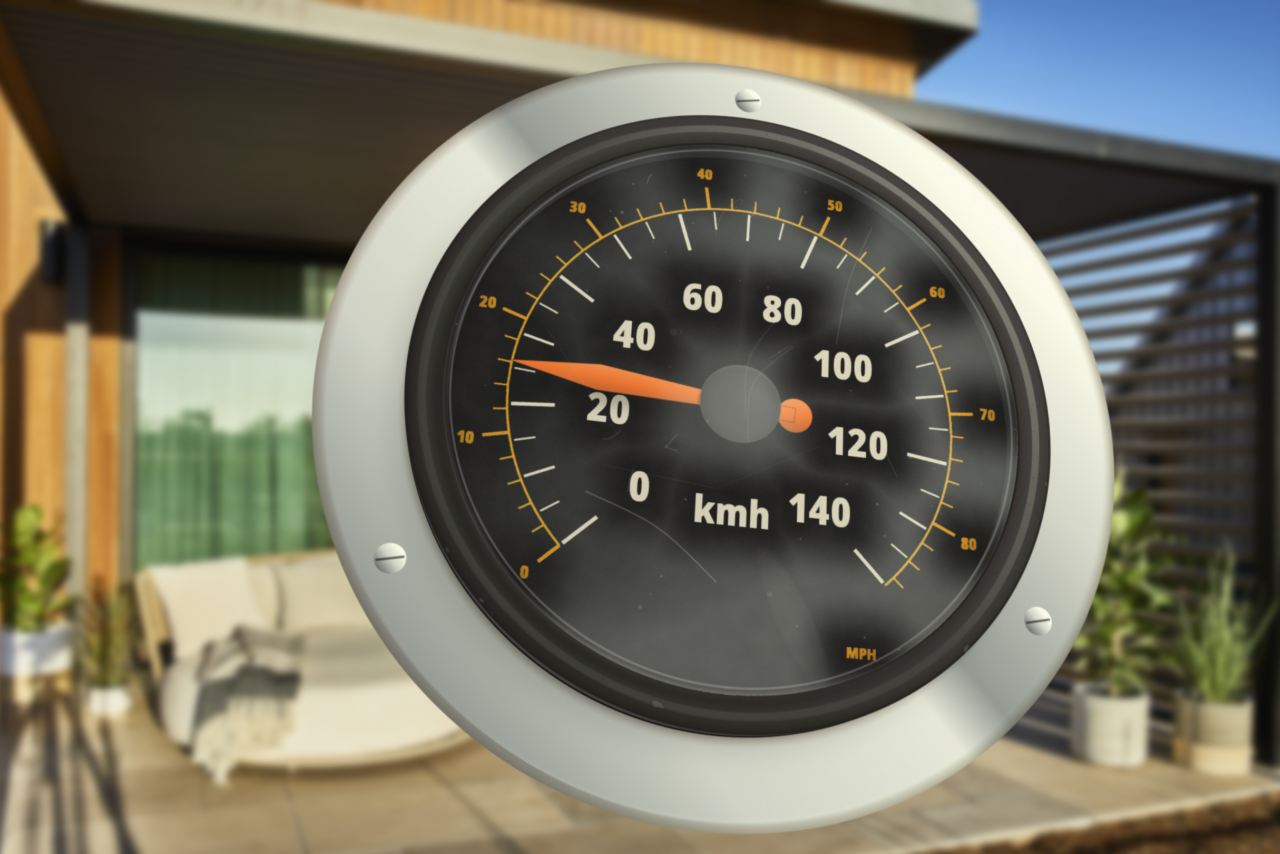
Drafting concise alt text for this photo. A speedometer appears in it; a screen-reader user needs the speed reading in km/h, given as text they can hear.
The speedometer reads 25 km/h
